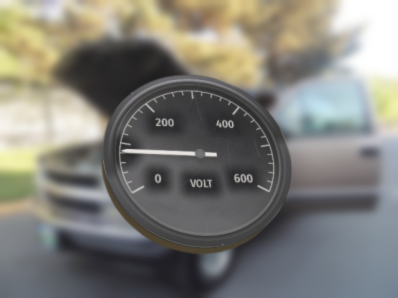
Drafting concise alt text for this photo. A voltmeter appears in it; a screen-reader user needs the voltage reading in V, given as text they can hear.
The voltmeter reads 80 V
